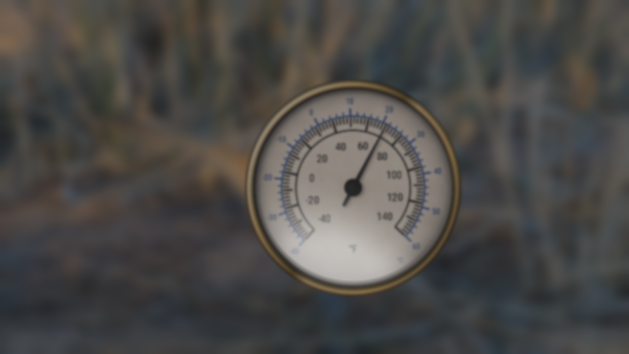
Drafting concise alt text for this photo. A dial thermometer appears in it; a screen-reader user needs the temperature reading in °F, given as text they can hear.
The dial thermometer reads 70 °F
